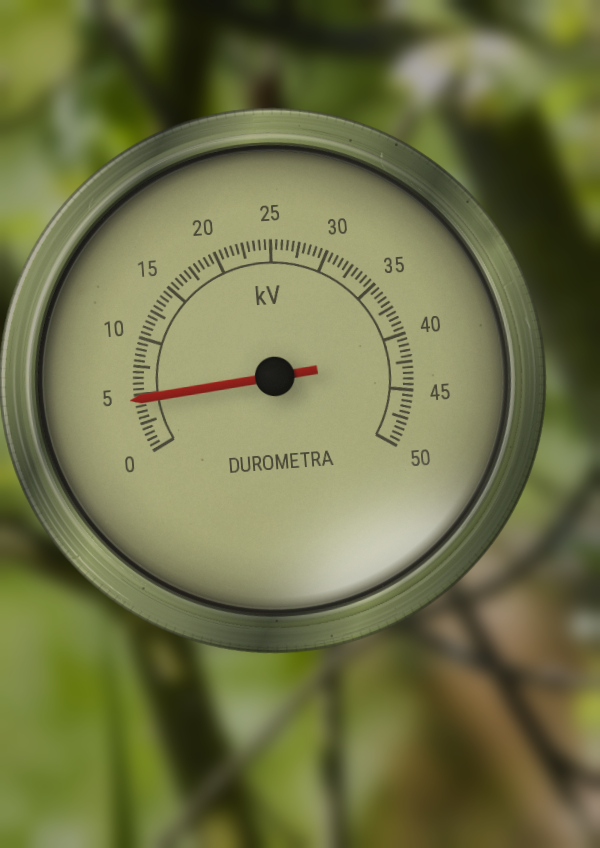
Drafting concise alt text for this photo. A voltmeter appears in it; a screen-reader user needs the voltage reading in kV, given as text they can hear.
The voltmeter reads 4.5 kV
